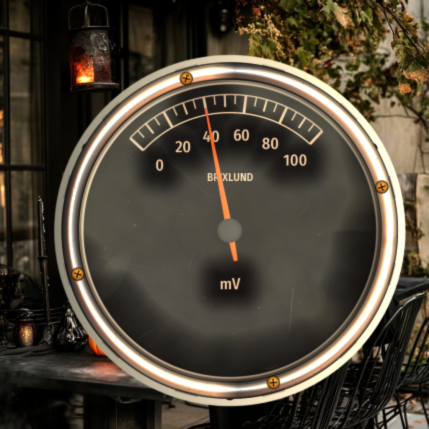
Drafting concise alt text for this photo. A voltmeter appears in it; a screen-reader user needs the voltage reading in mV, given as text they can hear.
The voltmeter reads 40 mV
